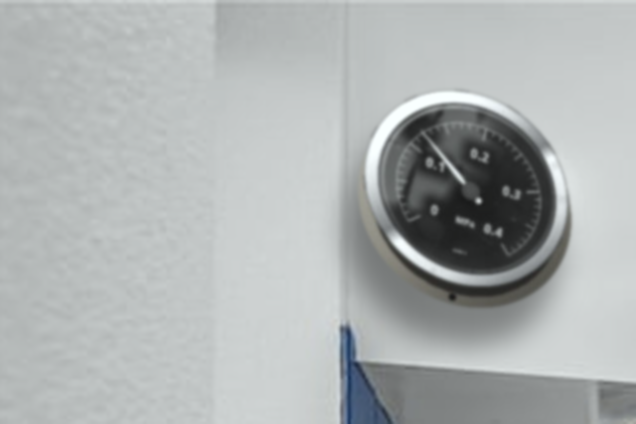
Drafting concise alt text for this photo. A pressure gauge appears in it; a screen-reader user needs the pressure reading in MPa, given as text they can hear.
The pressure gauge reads 0.12 MPa
